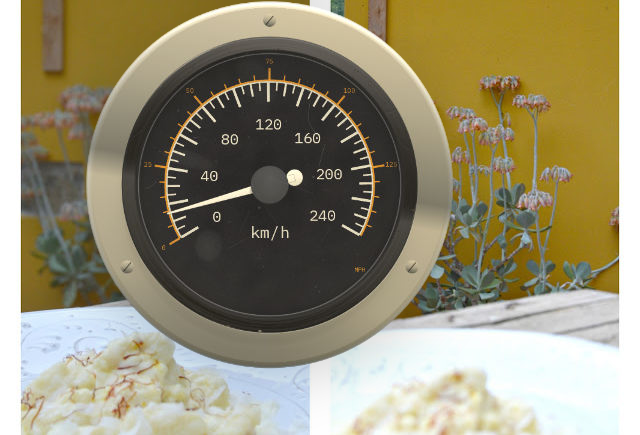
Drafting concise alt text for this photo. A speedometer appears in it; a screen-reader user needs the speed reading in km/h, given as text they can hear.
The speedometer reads 15 km/h
